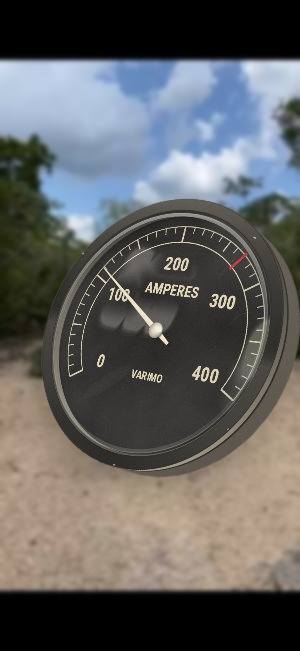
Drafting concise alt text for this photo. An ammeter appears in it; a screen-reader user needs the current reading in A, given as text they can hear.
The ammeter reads 110 A
